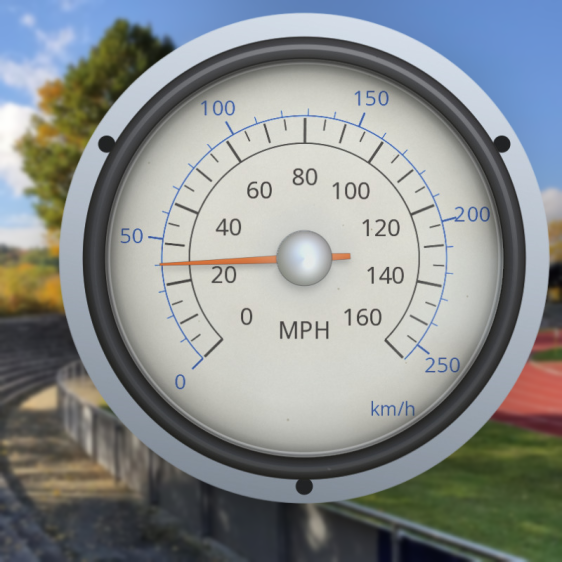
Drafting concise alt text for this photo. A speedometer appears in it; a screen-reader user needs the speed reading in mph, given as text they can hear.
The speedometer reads 25 mph
